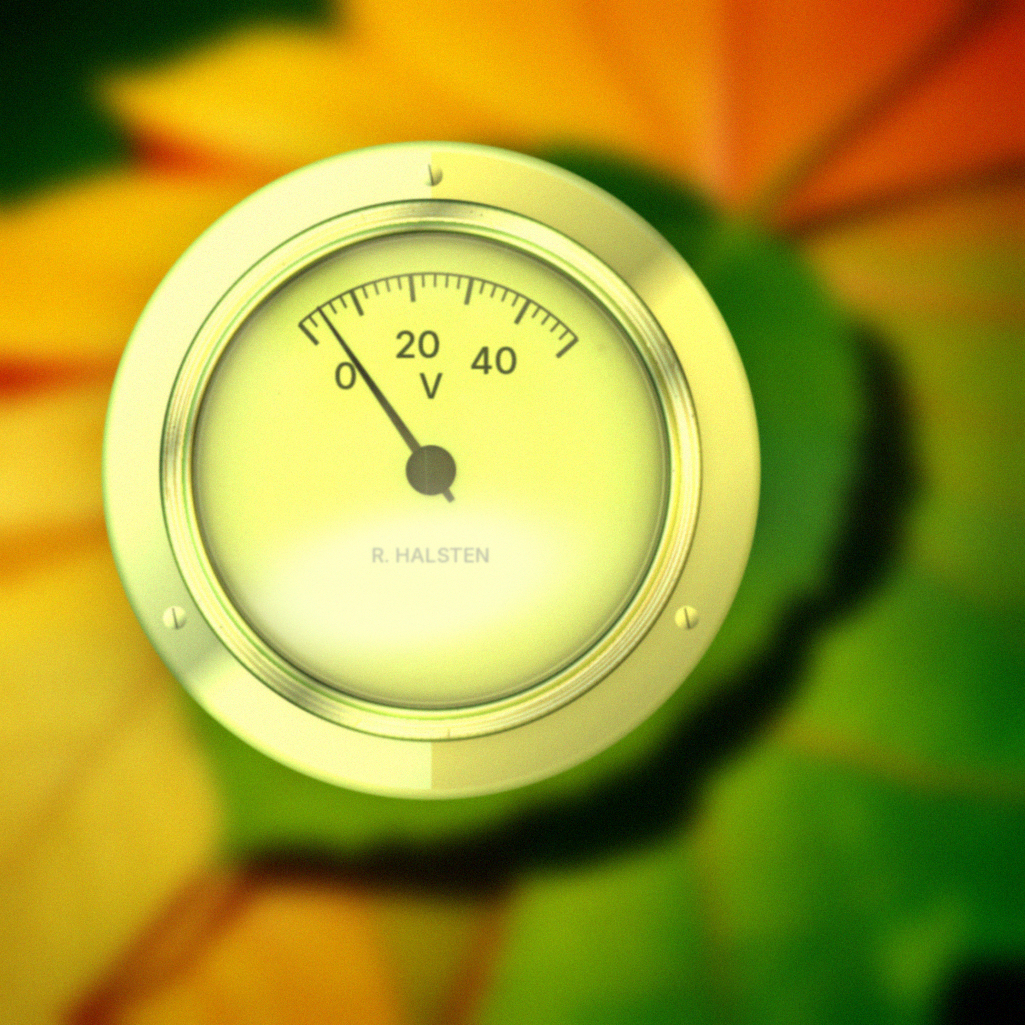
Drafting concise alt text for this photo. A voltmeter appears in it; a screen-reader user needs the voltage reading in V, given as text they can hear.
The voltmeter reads 4 V
